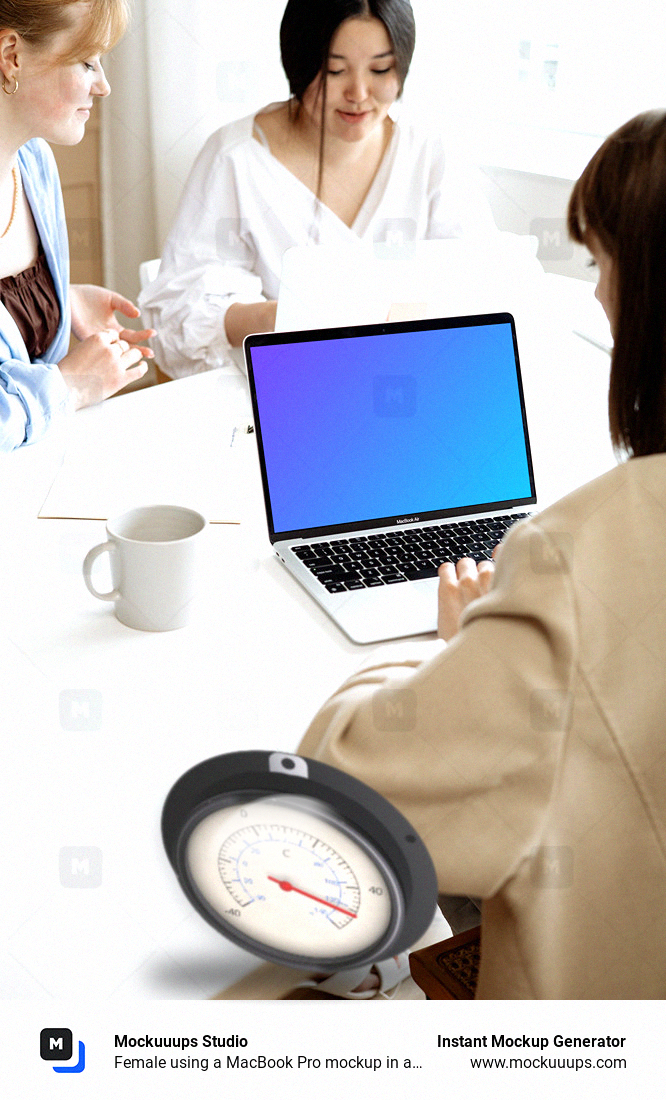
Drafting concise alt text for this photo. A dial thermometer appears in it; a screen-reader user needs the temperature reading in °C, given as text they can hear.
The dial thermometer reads 50 °C
